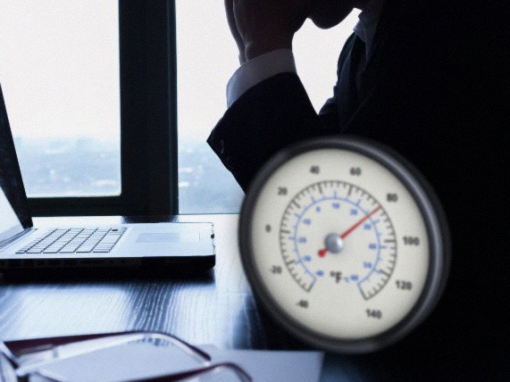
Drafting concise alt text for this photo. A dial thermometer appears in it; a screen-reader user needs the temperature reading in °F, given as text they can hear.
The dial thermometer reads 80 °F
